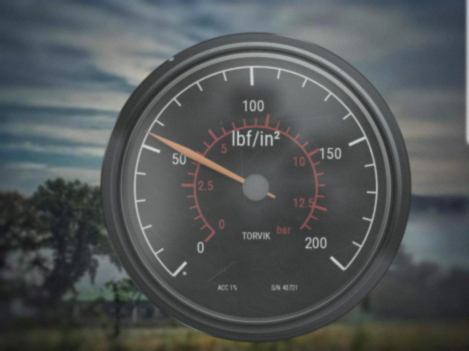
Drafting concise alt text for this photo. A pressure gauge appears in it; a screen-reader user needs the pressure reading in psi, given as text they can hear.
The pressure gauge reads 55 psi
